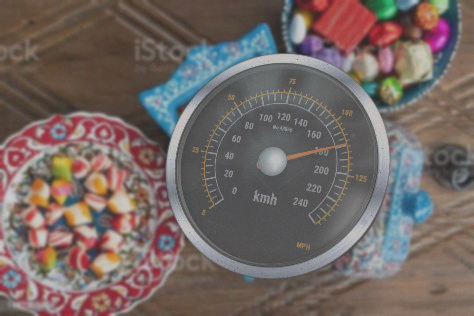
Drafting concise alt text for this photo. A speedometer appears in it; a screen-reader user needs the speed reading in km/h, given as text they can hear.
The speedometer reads 180 km/h
